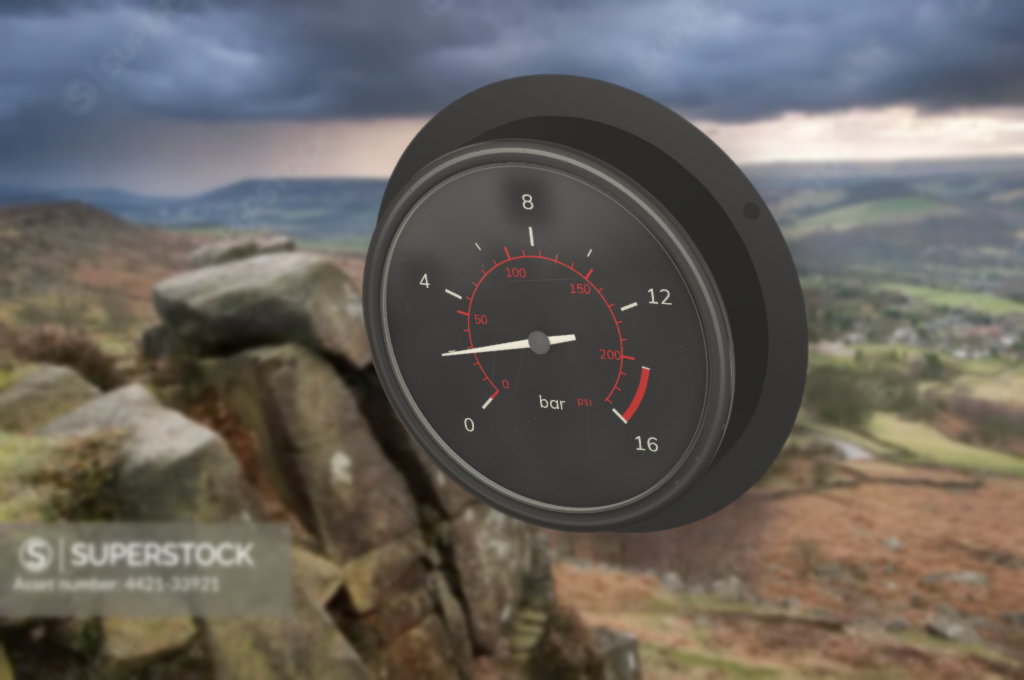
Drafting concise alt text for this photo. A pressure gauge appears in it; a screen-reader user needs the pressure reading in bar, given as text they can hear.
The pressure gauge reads 2 bar
